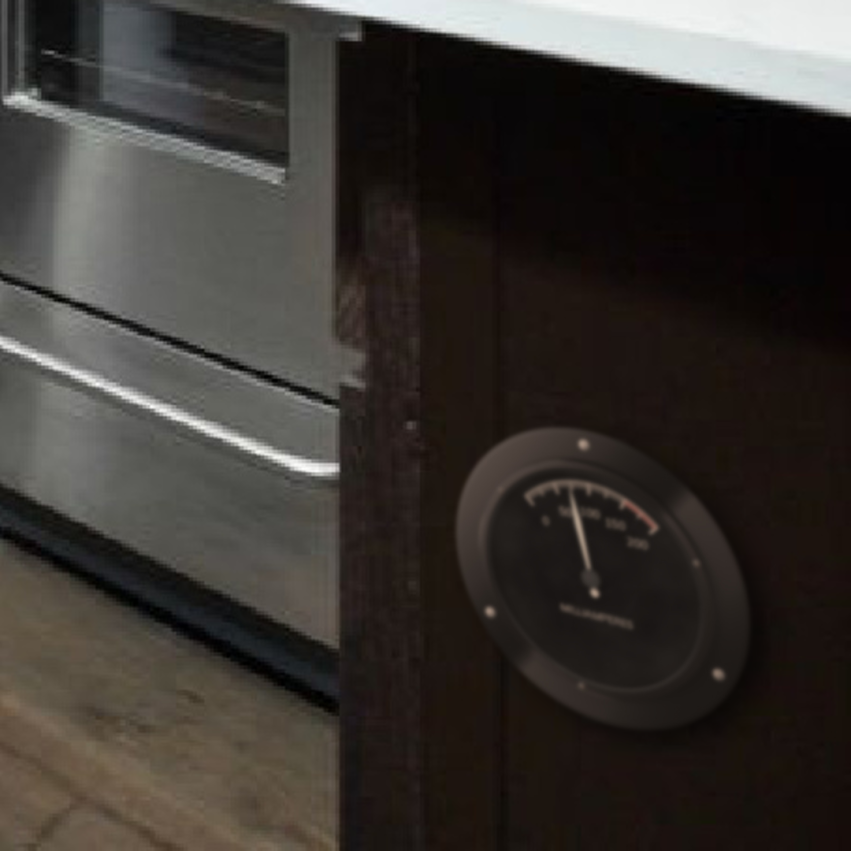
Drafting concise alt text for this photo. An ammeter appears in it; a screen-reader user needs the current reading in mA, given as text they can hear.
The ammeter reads 75 mA
